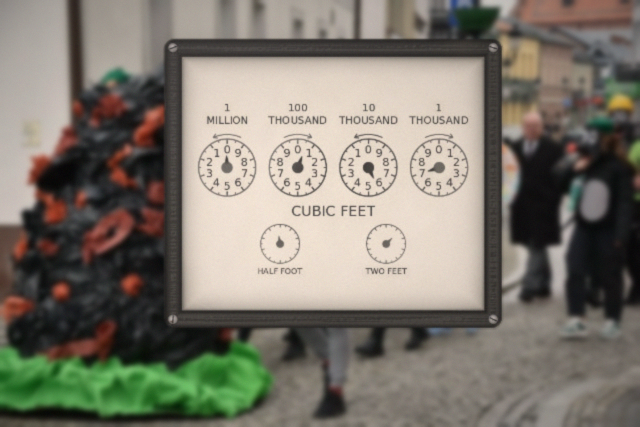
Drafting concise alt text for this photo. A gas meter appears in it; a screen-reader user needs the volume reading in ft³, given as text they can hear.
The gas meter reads 5700 ft³
